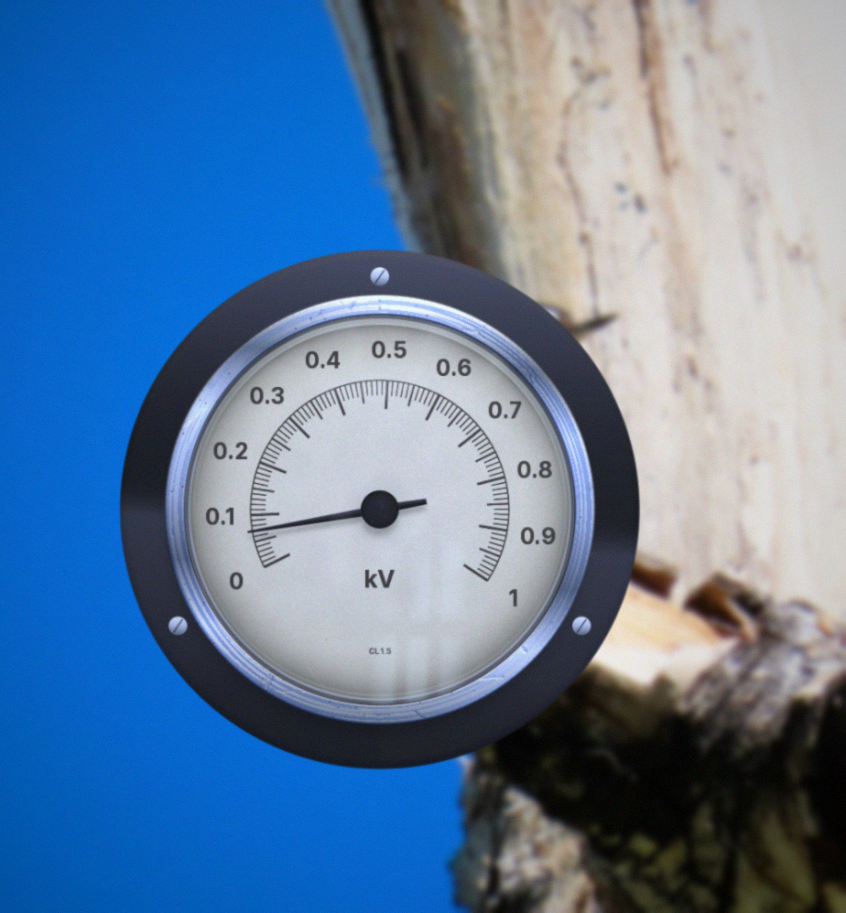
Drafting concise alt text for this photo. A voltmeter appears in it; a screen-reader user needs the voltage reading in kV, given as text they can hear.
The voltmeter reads 0.07 kV
